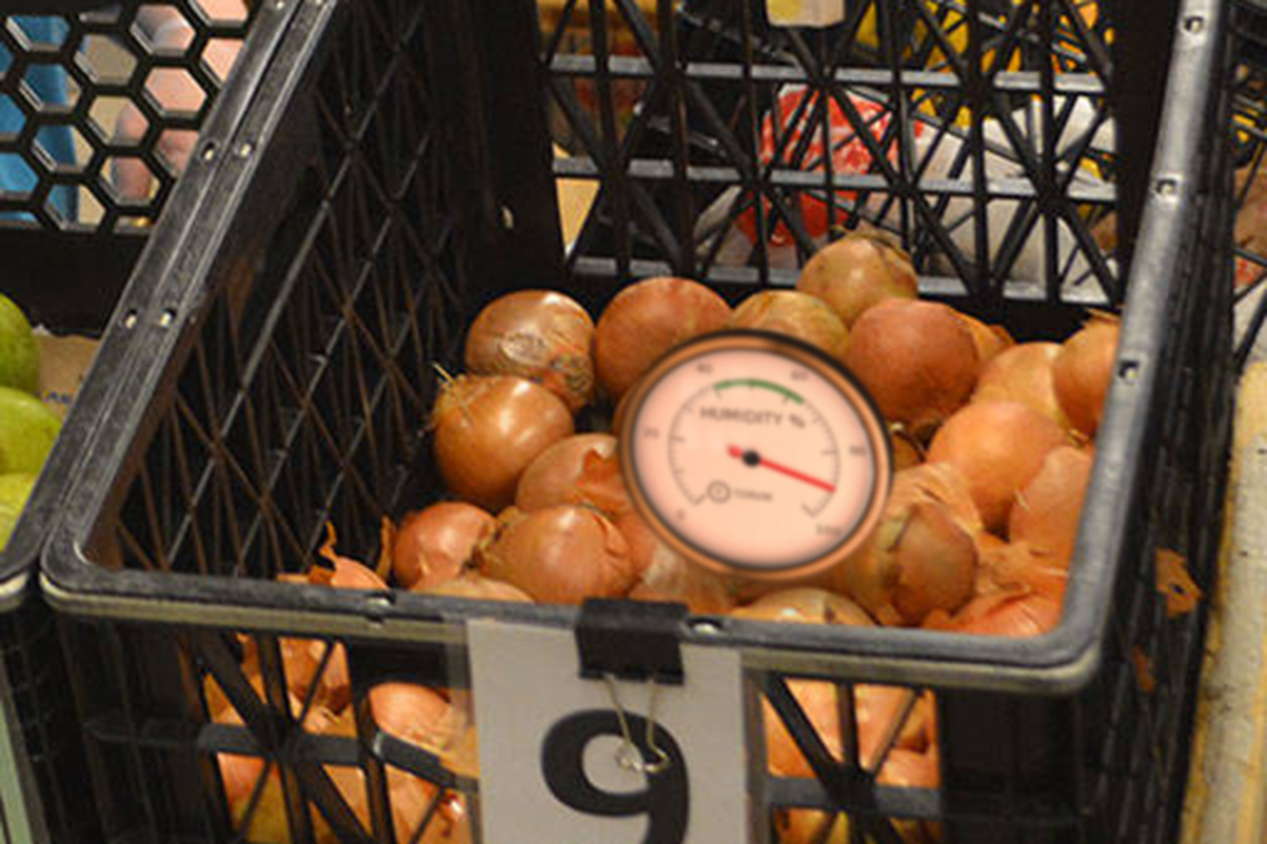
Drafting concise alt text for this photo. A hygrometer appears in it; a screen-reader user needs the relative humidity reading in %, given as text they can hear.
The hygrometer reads 90 %
